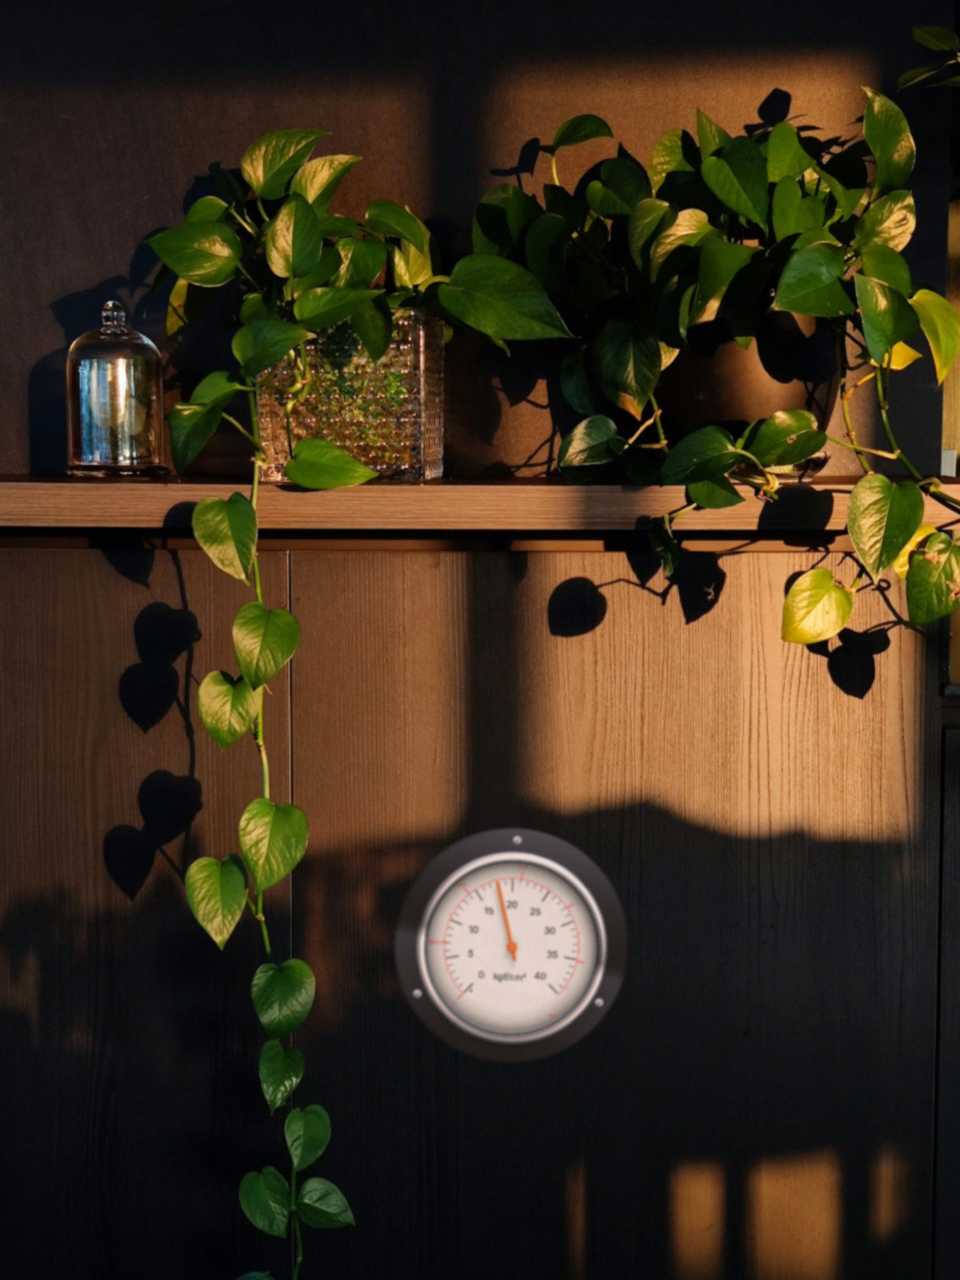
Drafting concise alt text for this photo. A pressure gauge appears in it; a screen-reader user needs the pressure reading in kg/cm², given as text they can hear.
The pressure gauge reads 18 kg/cm²
